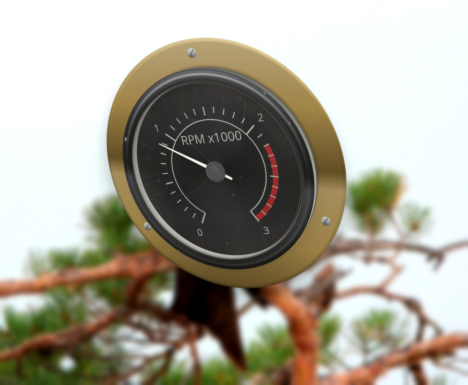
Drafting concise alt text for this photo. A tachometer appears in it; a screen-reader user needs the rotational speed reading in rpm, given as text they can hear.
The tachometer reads 900 rpm
